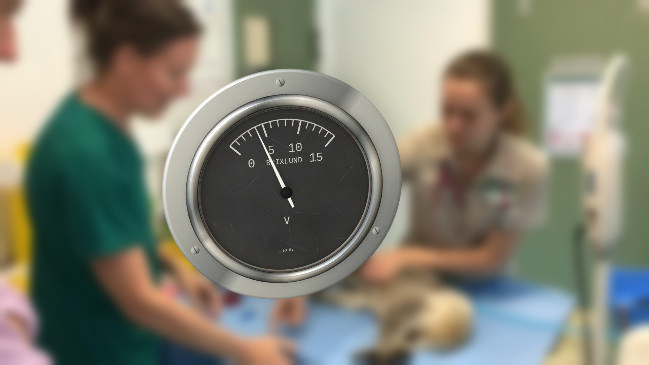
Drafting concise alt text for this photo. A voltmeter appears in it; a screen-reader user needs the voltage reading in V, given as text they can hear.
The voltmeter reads 4 V
